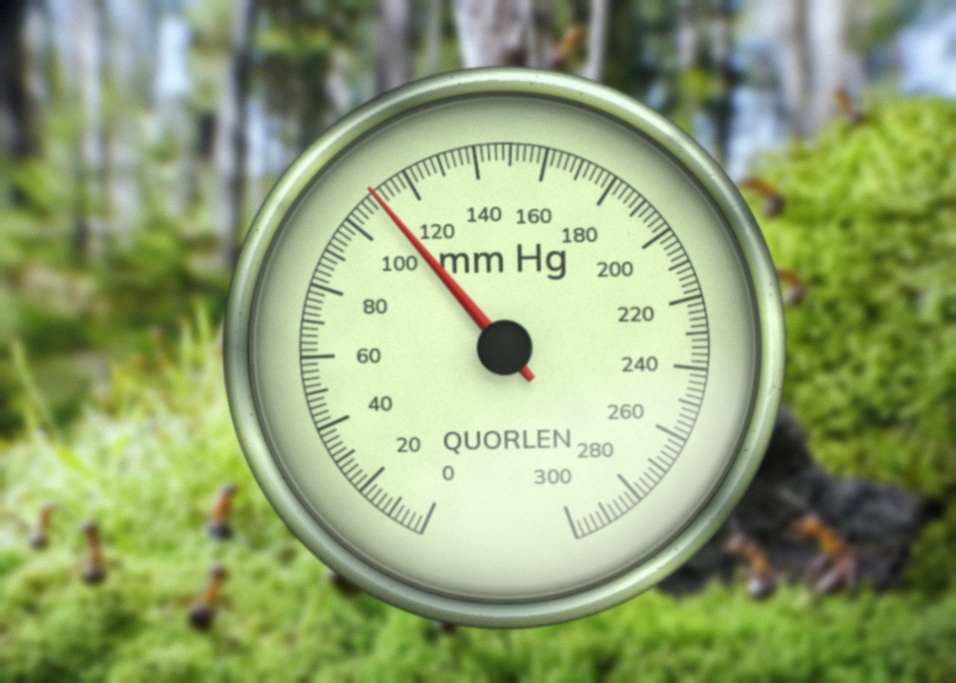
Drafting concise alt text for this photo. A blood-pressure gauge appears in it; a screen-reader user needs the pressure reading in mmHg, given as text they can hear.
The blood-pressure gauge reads 110 mmHg
